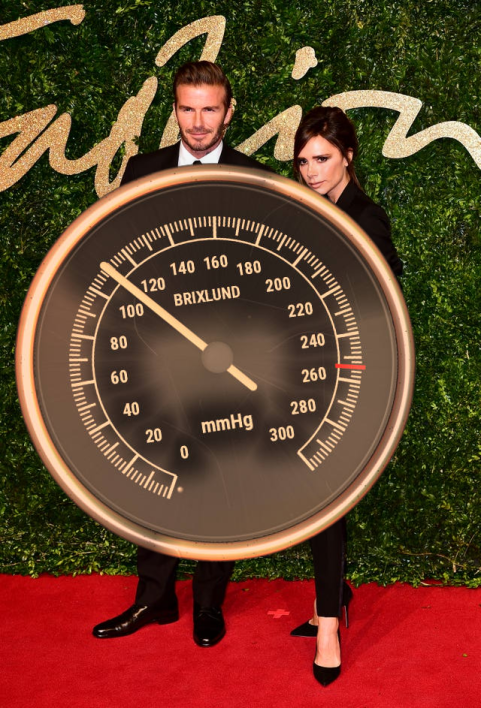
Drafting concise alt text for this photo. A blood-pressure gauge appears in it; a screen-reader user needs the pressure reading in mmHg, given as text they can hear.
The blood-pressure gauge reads 110 mmHg
